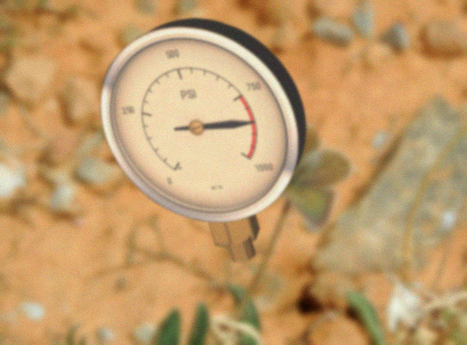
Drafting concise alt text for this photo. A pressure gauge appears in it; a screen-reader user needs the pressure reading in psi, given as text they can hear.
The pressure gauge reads 850 psi
